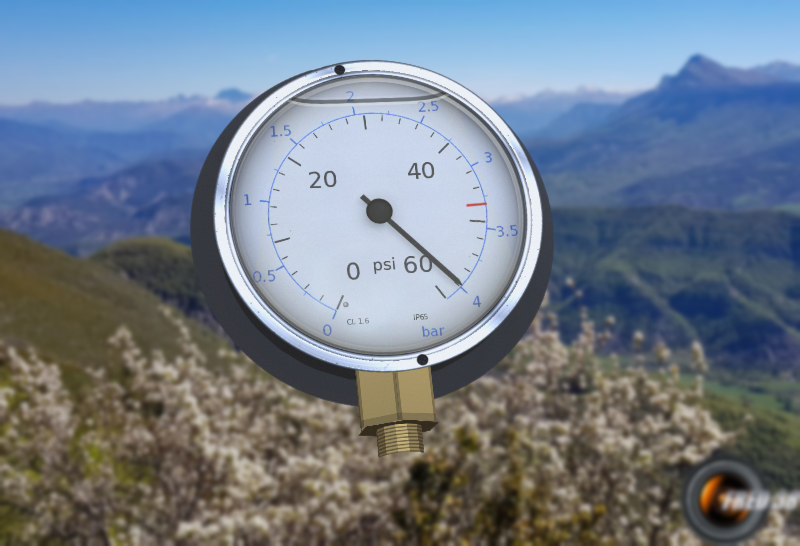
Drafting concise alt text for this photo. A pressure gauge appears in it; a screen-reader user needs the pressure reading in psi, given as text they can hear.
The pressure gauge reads 58 psi
